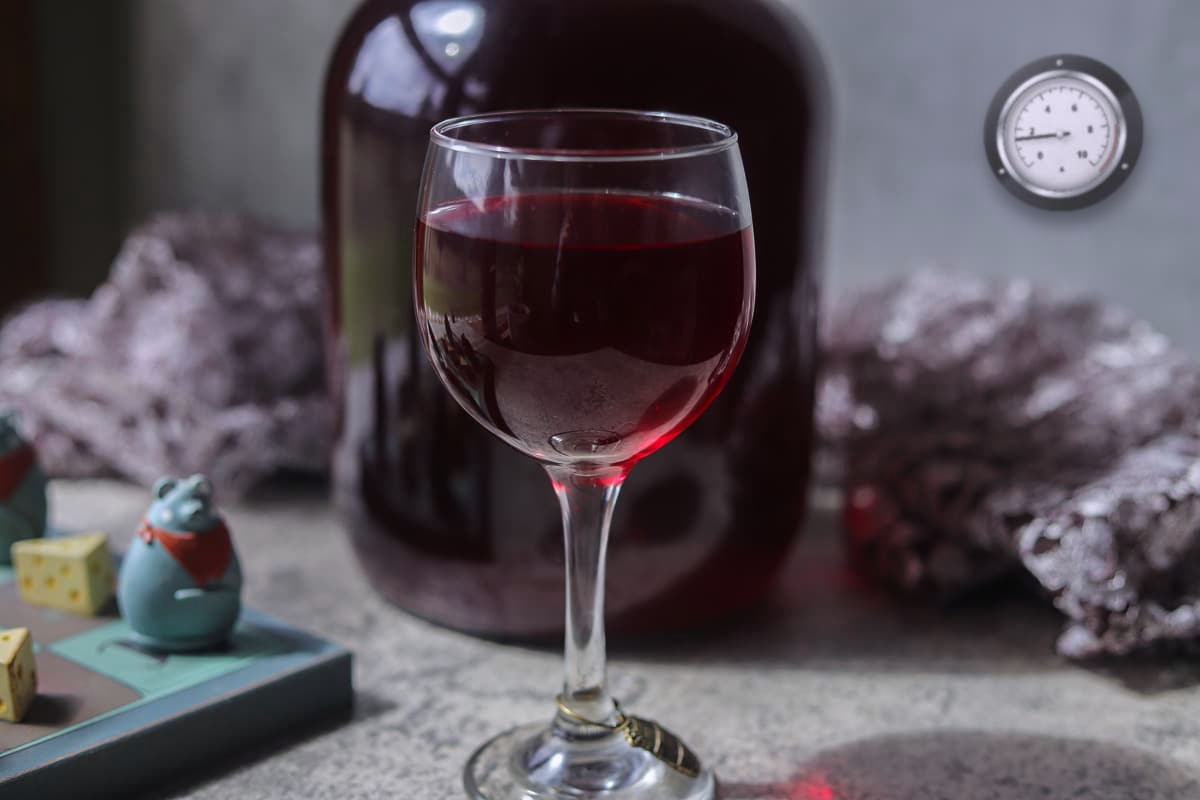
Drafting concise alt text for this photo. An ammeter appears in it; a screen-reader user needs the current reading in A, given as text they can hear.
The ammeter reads 1.5 A
